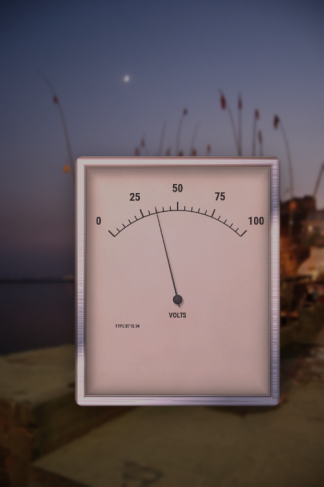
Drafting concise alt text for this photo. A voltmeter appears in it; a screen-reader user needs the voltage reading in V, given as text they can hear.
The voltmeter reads 35 V
